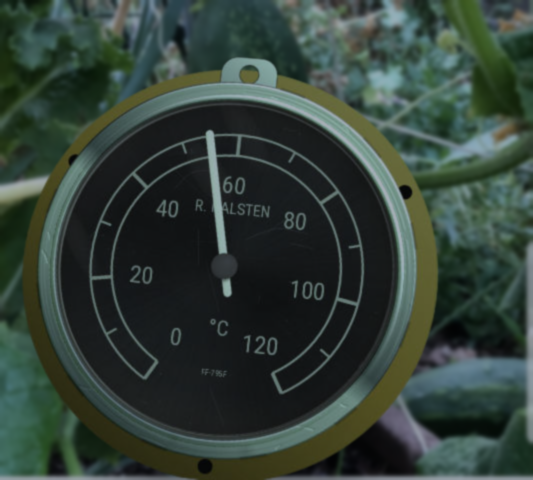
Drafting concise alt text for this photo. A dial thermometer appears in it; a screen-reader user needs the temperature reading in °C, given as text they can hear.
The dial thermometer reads 55 °C
